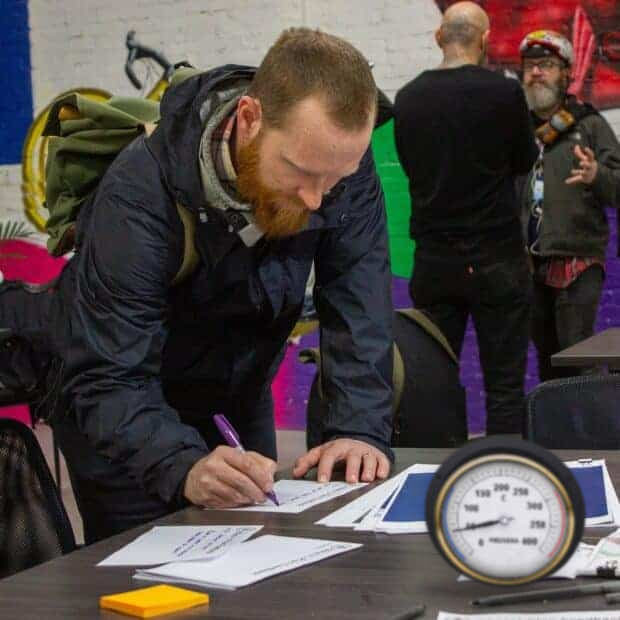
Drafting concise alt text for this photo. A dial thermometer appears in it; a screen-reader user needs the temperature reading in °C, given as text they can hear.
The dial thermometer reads 50 °C
